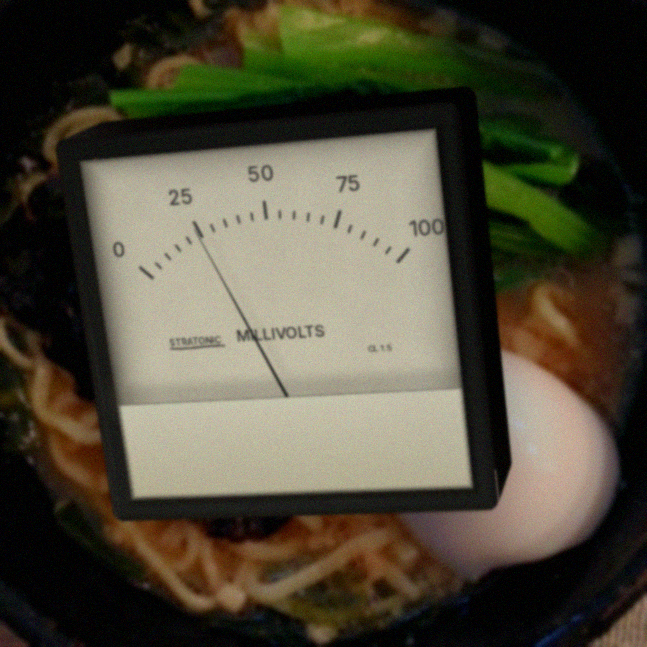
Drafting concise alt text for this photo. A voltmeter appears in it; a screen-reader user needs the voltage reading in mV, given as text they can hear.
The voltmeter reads 25 mV
